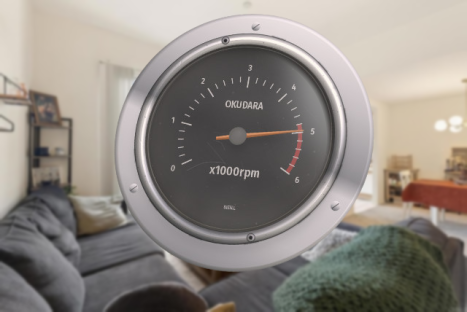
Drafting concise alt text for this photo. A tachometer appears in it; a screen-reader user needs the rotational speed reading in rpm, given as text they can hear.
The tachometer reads 5000 rpm
